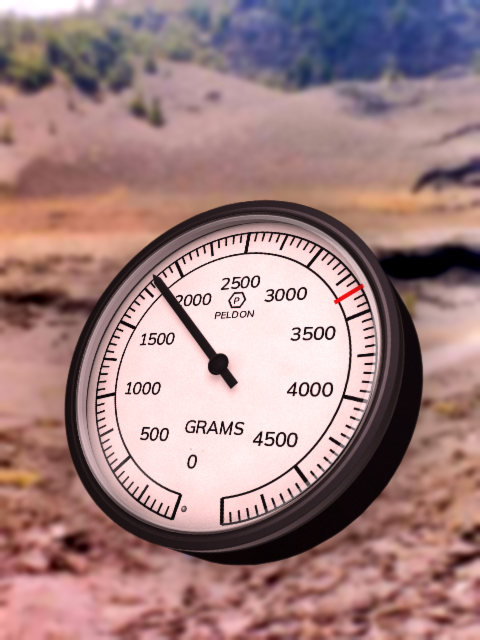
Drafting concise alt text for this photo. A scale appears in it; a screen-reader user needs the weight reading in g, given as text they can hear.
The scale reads 1850 g
